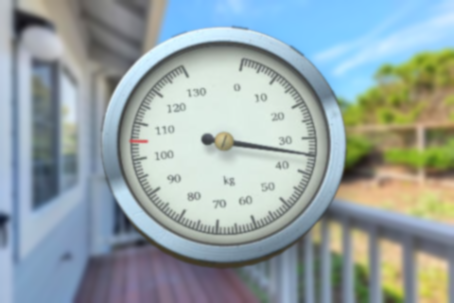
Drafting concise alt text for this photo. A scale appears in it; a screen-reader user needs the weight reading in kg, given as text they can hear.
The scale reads 35 kg
